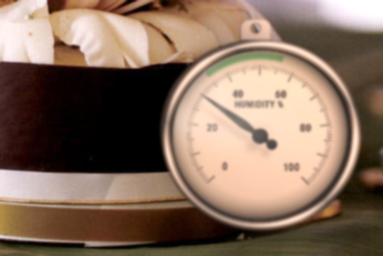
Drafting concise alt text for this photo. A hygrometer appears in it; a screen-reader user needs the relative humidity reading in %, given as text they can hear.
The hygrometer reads 30 %
